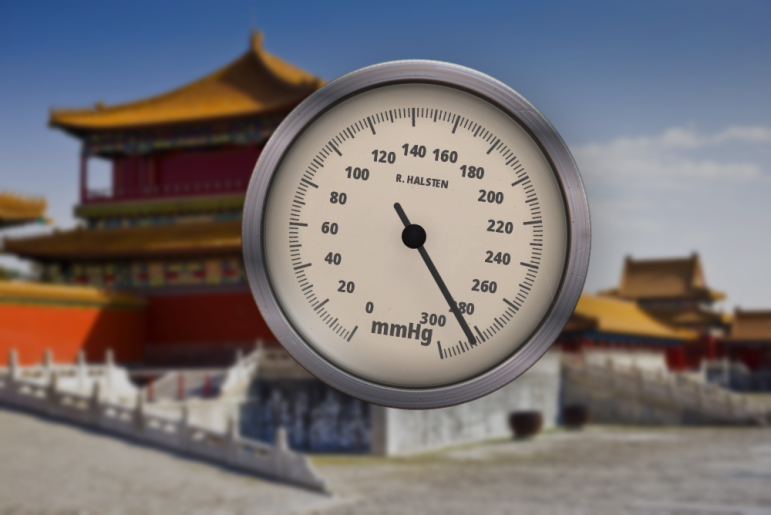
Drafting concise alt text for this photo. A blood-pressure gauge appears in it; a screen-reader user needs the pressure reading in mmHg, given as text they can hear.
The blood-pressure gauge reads 284 mmHg
